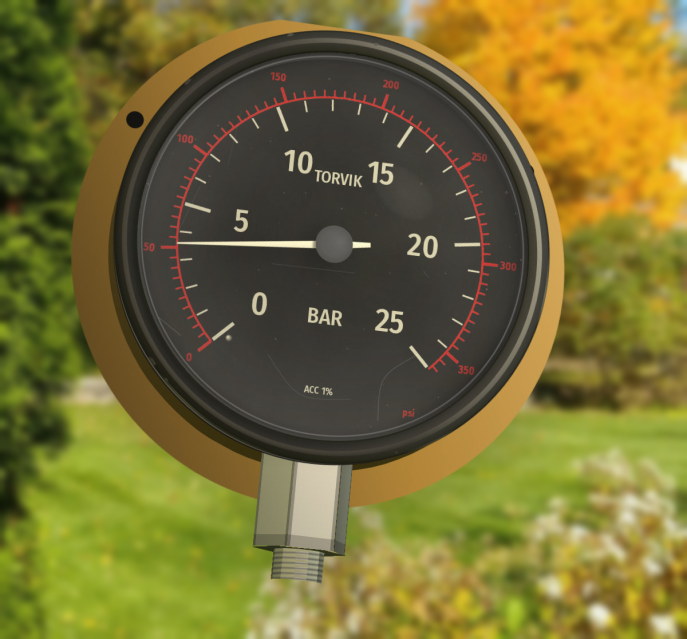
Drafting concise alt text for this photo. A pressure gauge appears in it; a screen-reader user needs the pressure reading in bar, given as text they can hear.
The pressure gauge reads 3.5 bar
